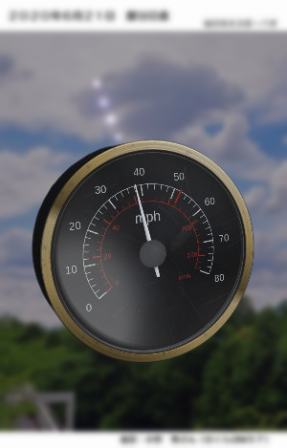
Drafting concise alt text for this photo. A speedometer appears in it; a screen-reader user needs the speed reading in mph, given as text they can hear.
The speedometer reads 38 mph
